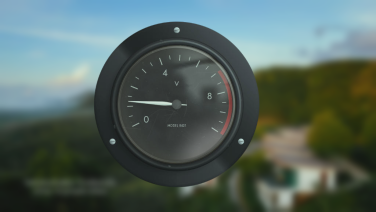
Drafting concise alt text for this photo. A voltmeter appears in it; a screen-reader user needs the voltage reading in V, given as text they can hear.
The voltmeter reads 1.25 V
